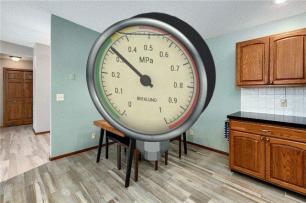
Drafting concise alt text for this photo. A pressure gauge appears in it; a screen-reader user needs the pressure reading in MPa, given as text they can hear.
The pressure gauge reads 0.32 MPa
